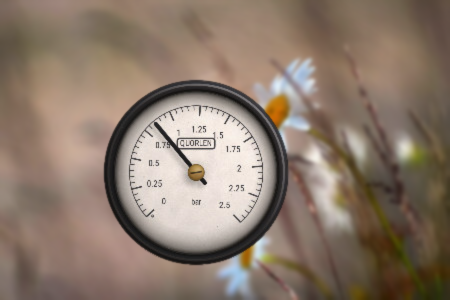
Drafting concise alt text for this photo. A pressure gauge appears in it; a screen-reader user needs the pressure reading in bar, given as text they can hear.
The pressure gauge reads 0.85 bar
